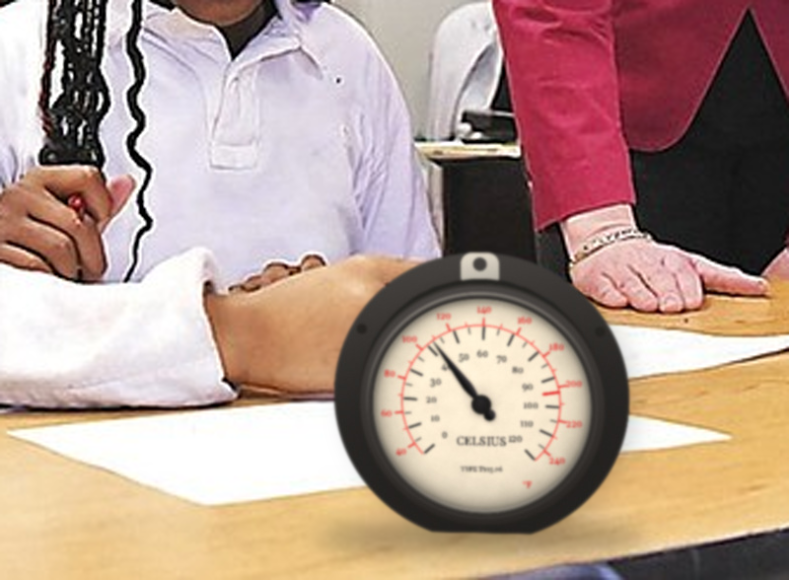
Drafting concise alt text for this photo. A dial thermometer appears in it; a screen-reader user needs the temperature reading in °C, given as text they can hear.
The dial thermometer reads 42.5 °C
